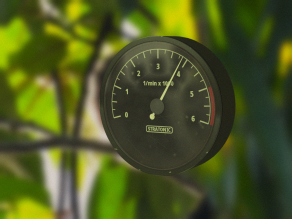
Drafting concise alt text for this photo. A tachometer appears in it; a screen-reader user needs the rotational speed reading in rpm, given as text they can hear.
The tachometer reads 3875 rpm
